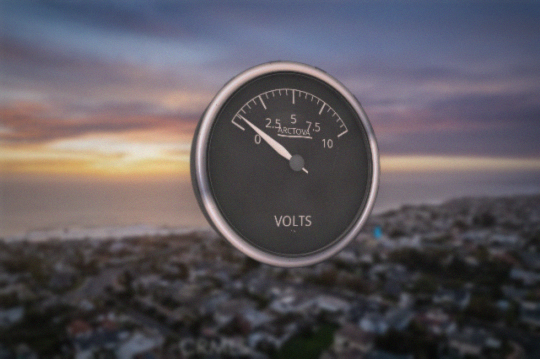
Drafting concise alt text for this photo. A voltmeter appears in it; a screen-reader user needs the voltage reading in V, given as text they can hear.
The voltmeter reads 0.5 V
